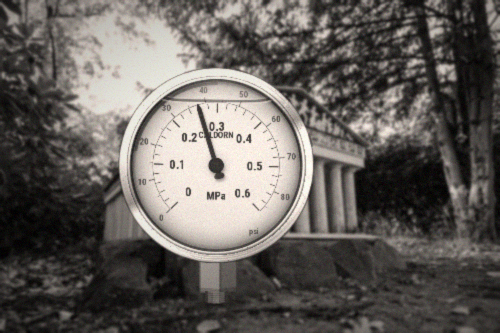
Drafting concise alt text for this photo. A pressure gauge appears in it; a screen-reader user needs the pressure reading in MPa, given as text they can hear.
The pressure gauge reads 0.26 MPa
